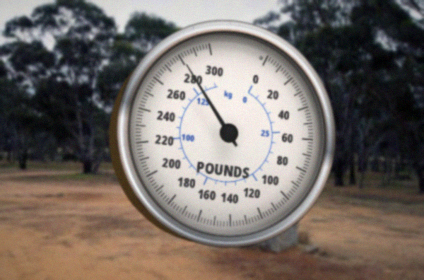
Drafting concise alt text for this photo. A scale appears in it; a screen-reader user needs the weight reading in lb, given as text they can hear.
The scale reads 280 lb
